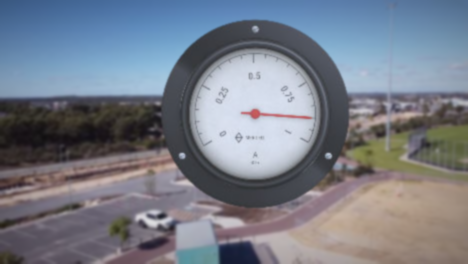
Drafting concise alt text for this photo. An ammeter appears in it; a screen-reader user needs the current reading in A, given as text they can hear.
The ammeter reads 0.9 A
